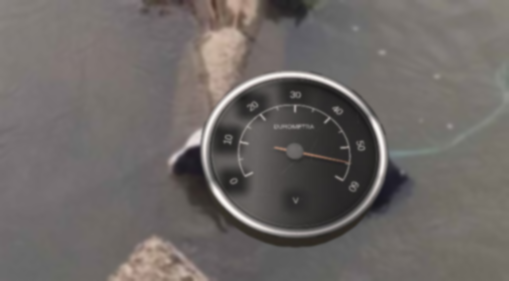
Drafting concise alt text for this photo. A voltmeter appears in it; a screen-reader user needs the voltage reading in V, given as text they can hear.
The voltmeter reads 55 V
